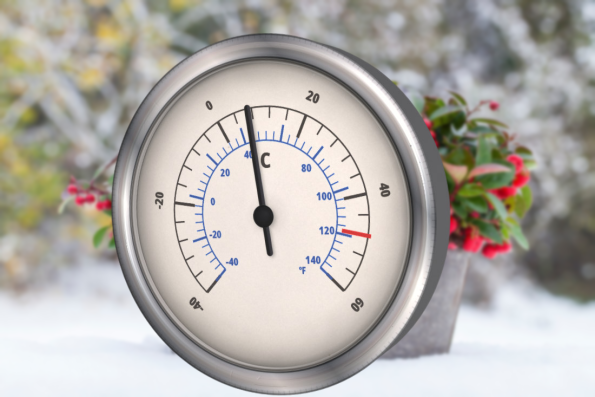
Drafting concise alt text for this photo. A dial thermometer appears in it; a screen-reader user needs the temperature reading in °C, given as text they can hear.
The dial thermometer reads 8 °C
